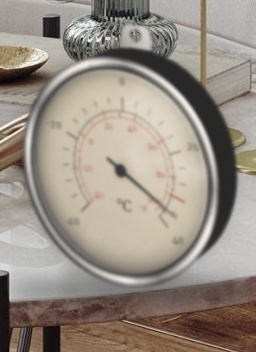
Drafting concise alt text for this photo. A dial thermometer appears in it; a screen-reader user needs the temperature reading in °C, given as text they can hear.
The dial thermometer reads 36 °C
